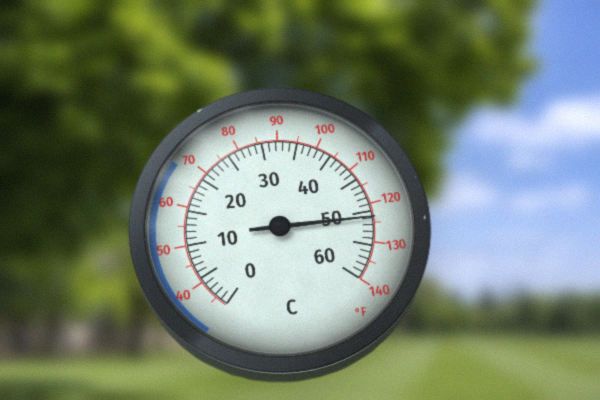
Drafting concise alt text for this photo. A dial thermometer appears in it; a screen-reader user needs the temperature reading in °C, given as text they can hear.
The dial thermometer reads 51 °C
